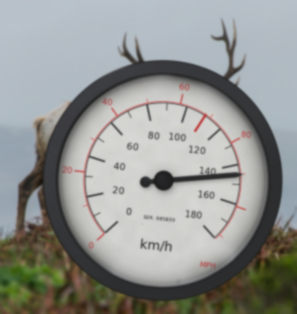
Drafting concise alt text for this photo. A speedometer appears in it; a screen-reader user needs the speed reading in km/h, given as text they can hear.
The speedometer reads 145 km/h
